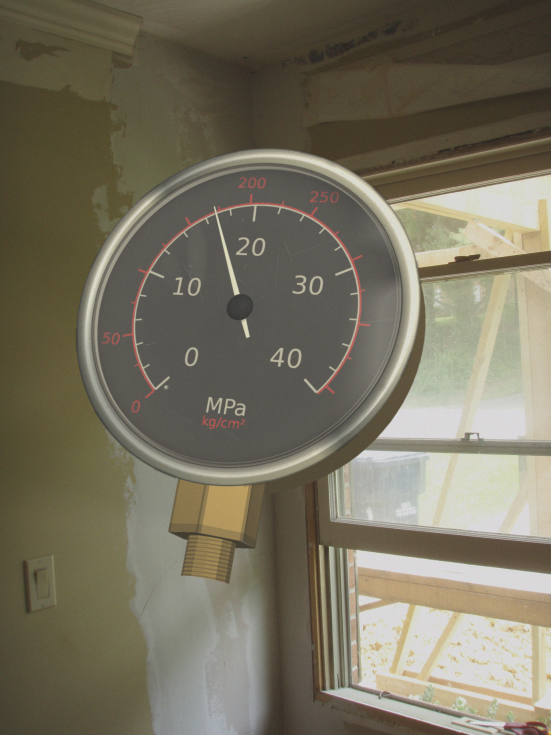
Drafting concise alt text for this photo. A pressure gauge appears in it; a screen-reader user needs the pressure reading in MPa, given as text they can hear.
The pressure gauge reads 17 MPa
